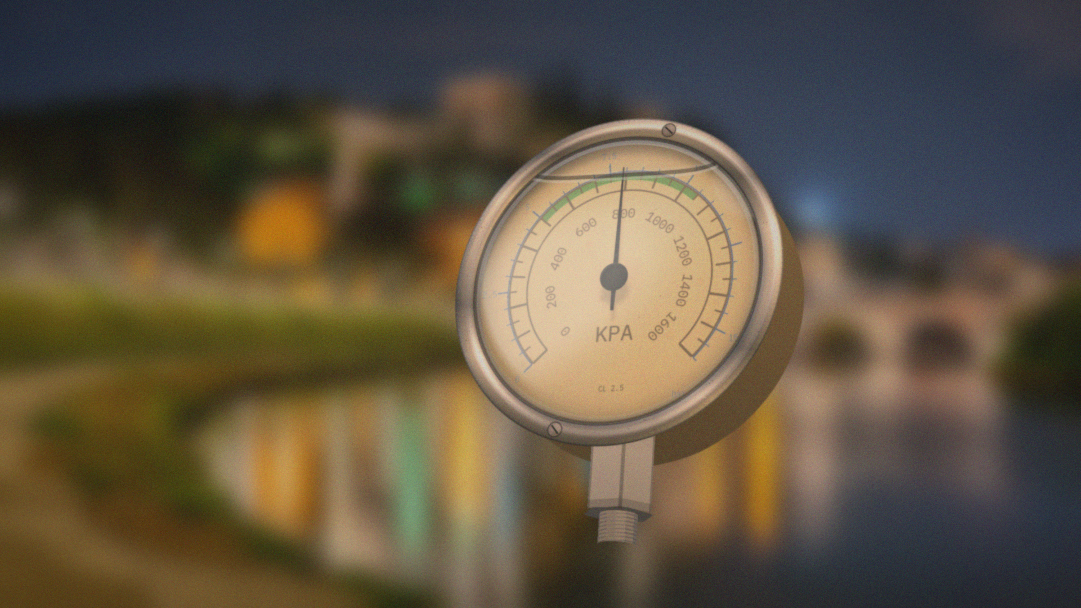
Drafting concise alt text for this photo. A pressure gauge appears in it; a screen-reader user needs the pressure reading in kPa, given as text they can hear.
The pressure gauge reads 800 kPa
